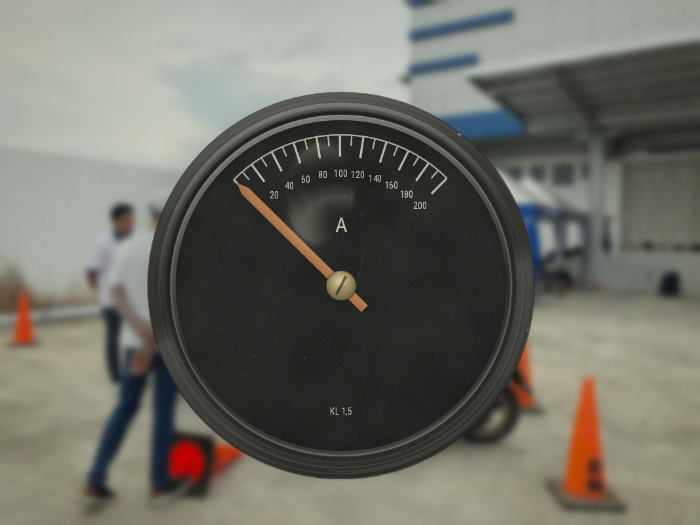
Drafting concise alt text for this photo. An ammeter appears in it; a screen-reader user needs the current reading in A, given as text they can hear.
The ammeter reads 0 A
